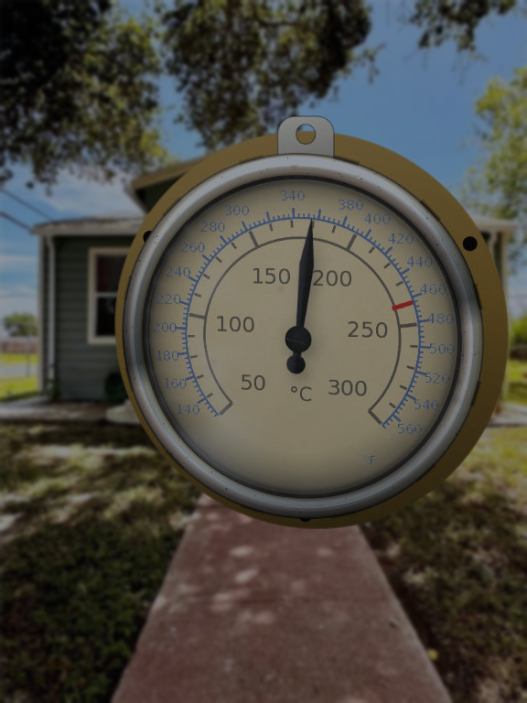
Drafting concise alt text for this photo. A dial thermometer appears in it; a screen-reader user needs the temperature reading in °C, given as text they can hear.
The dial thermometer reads 180 °C
